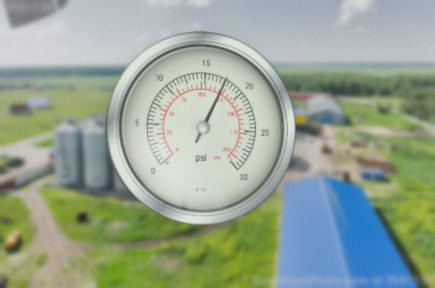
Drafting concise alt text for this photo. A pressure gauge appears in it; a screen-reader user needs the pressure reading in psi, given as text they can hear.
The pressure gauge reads 17.5 psi
